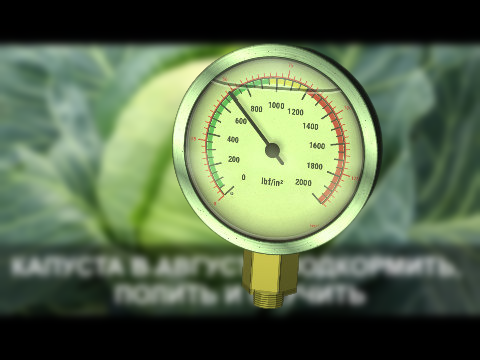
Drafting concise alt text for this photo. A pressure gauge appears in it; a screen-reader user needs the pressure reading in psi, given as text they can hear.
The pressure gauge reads 700 psi
